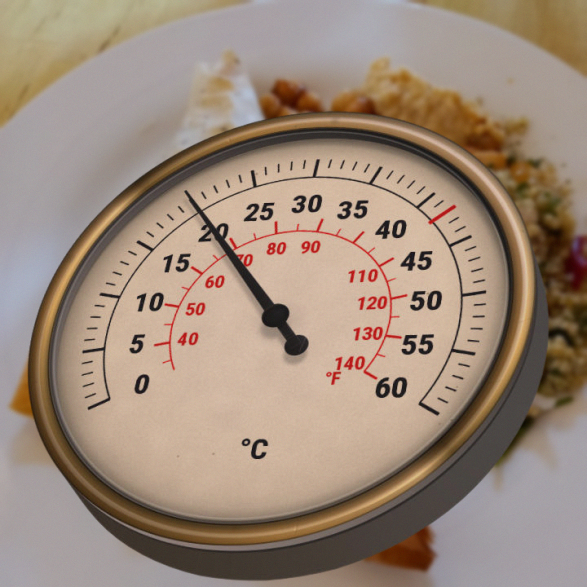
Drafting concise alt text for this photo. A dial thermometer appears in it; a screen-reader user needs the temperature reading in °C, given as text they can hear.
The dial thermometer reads 20 °C
